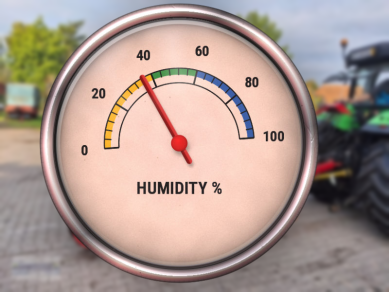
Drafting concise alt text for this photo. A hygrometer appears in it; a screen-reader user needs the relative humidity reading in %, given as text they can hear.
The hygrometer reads 36 %
